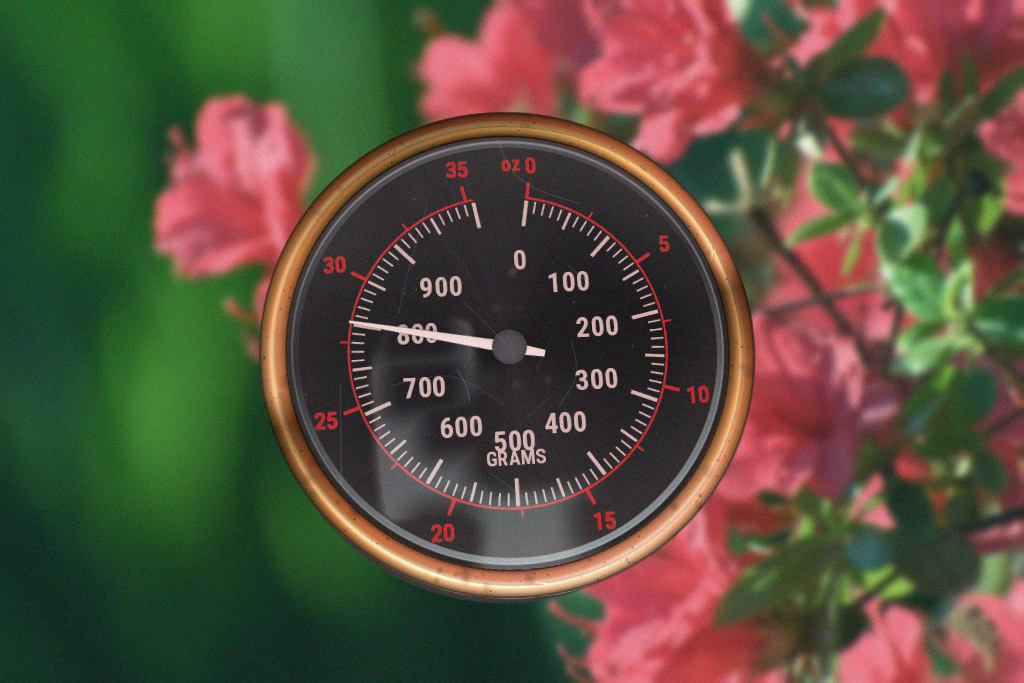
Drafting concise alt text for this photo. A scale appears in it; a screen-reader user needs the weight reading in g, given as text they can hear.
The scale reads 800 g
